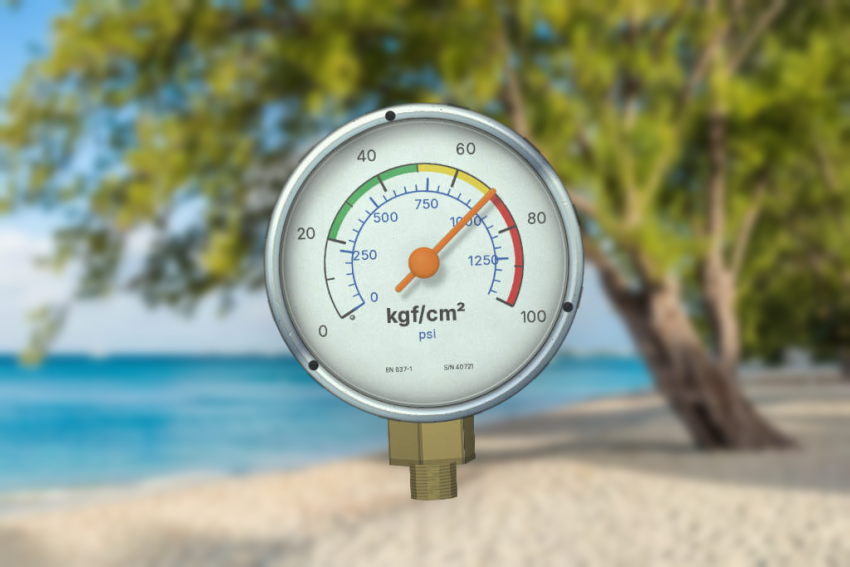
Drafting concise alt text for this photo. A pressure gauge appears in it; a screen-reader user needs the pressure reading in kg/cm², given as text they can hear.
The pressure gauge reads 70 kg/cm²
